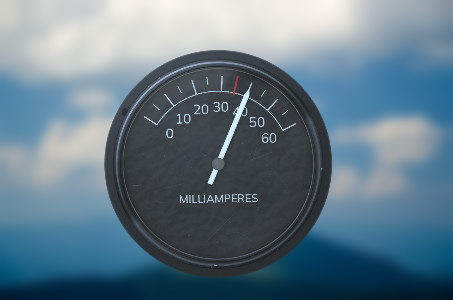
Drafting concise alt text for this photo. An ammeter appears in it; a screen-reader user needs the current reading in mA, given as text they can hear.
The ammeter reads 40 mA
